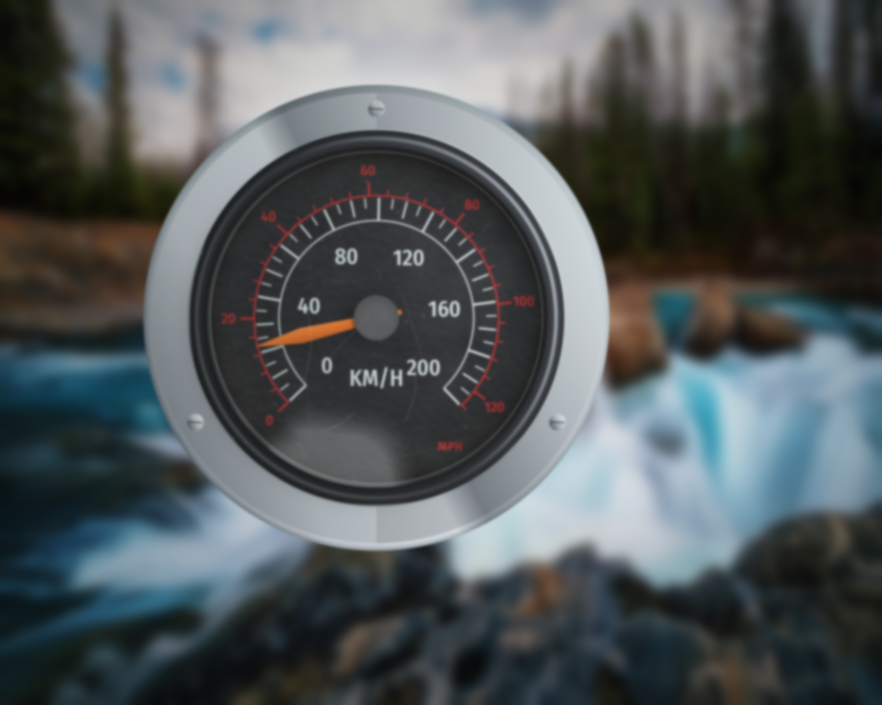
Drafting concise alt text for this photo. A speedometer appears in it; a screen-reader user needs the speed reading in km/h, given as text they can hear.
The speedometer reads 22.5 km/h
